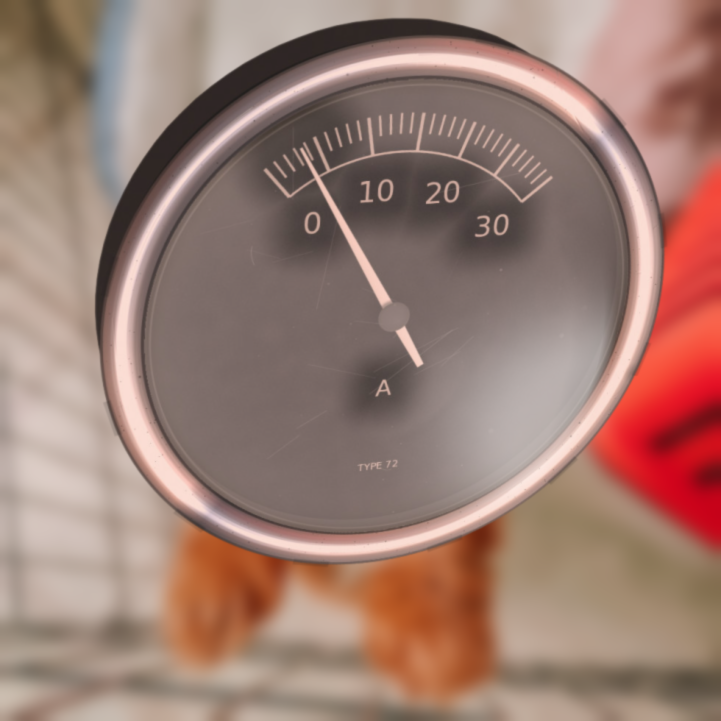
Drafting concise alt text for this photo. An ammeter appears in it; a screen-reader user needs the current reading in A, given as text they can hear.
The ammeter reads 3.5 A
